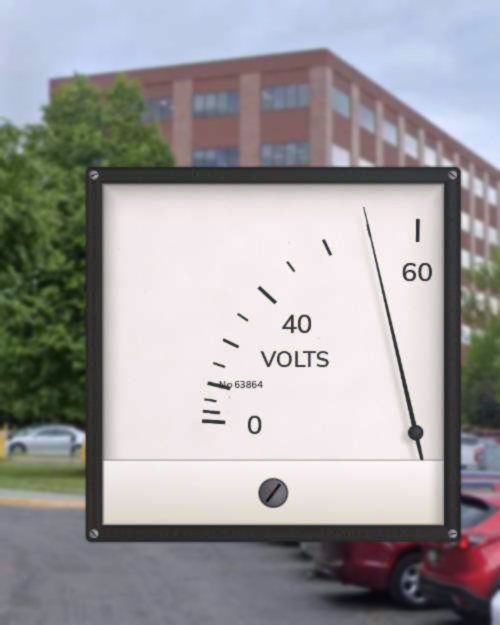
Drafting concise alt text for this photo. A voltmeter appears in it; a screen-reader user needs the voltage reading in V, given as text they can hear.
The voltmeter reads 55 V
